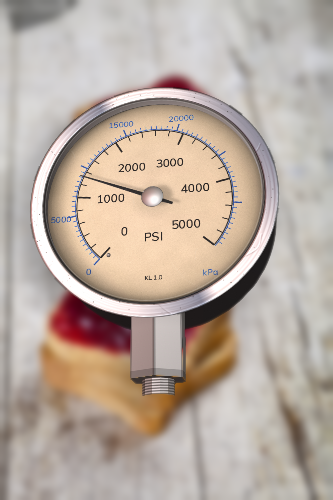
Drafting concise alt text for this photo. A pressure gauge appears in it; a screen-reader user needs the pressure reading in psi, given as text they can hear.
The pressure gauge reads 1300 psi
